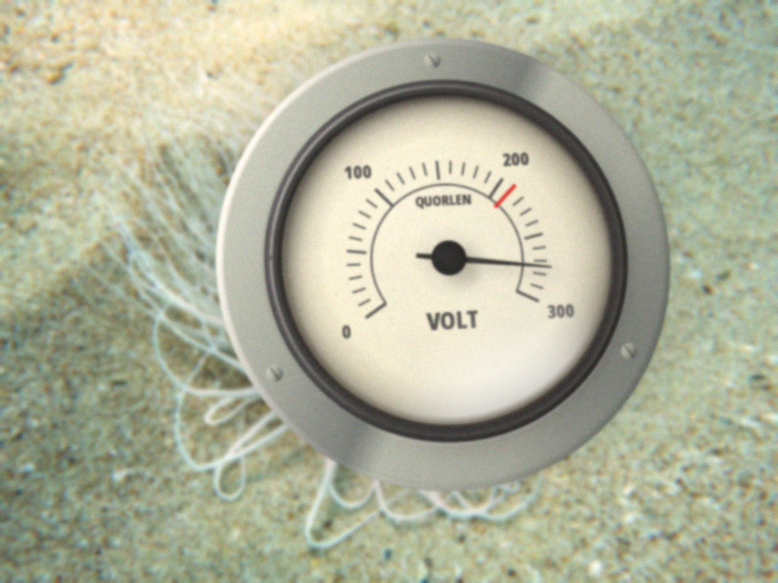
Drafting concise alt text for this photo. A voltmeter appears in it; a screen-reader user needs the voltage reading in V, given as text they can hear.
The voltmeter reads 275 V
